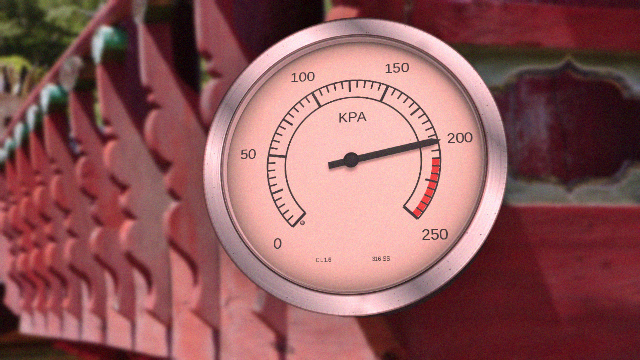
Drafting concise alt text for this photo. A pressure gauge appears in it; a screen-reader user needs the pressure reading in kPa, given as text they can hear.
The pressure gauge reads 200 kPa
